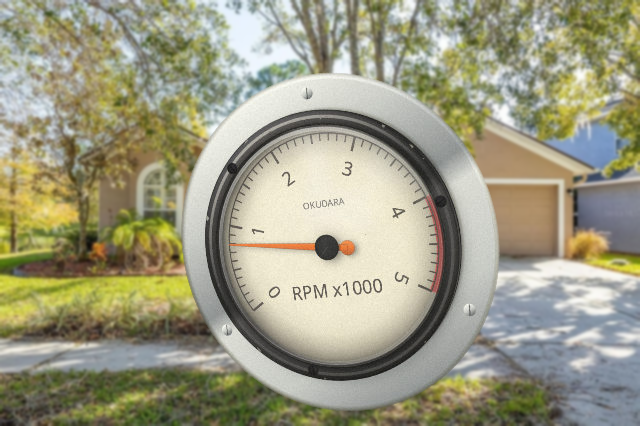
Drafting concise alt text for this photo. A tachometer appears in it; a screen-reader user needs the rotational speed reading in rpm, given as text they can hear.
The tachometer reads 800 rpm
